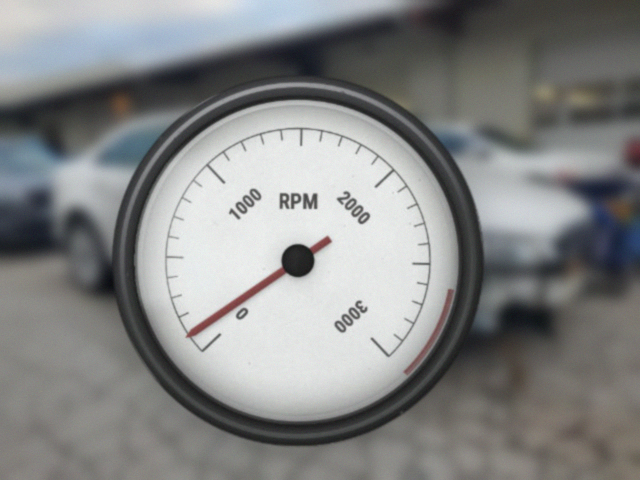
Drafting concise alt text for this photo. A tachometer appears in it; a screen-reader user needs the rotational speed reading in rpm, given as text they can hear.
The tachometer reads 100 rpm
